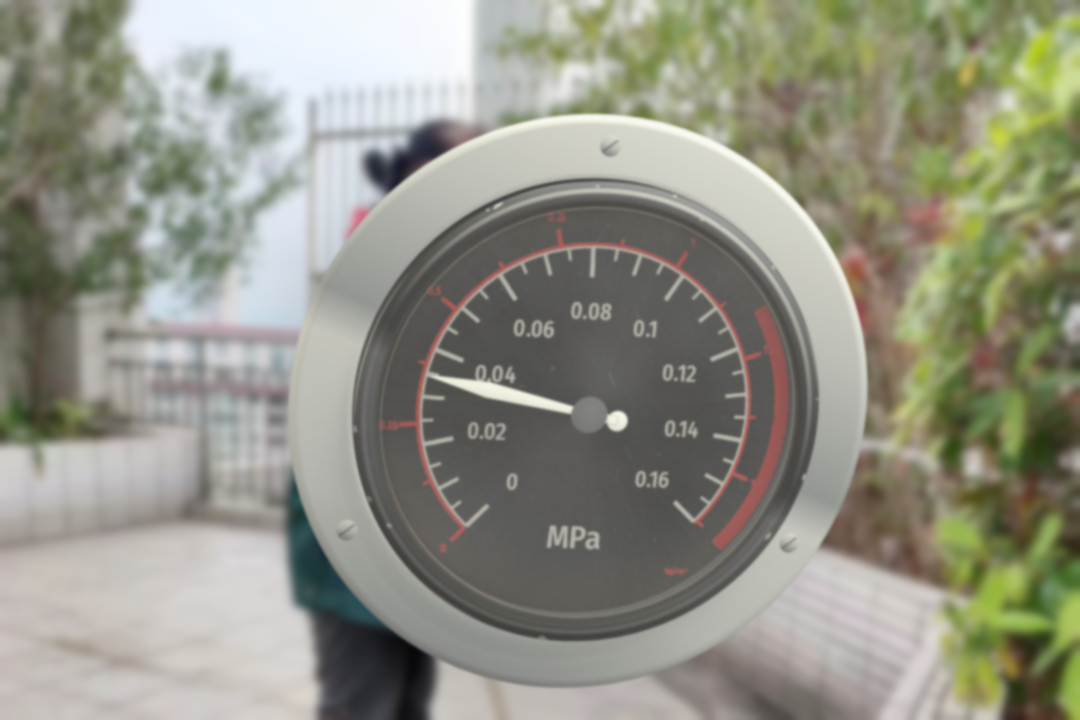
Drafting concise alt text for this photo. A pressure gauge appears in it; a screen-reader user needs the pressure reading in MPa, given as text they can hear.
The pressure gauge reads 0.035 MPa
